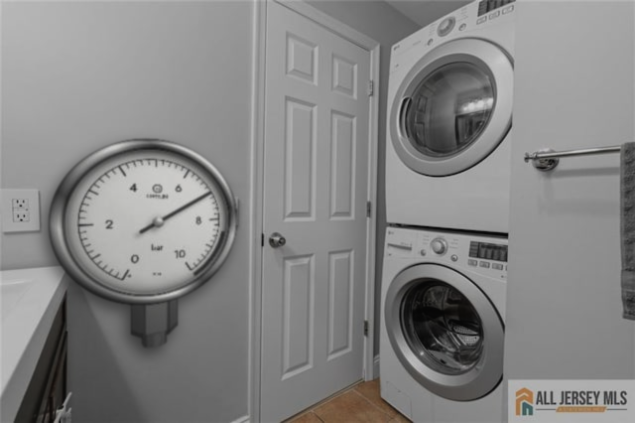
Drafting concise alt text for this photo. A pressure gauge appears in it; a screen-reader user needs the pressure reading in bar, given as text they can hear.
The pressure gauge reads 7 bar
